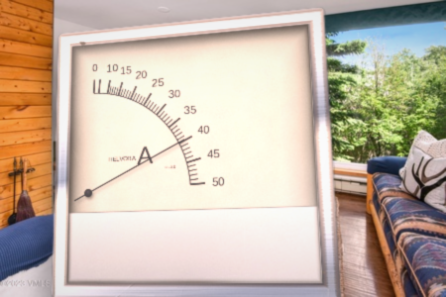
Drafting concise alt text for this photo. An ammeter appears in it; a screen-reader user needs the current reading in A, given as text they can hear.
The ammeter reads 40 A
